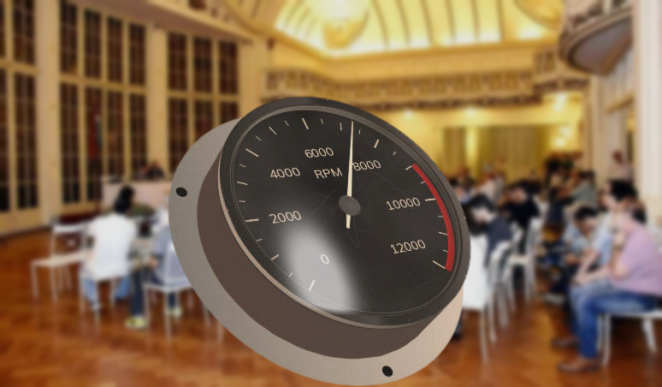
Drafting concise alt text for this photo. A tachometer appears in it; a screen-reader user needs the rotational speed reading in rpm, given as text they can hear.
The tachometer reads 7250 rpm
